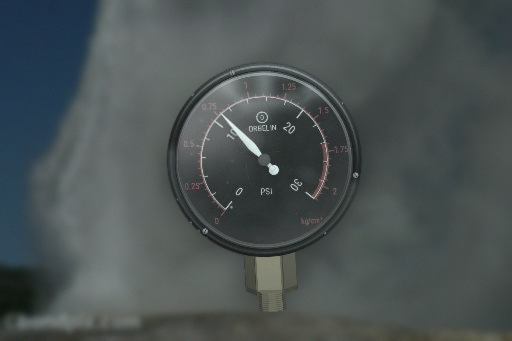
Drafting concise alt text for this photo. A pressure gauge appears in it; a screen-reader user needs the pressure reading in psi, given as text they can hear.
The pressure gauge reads 11 psi
